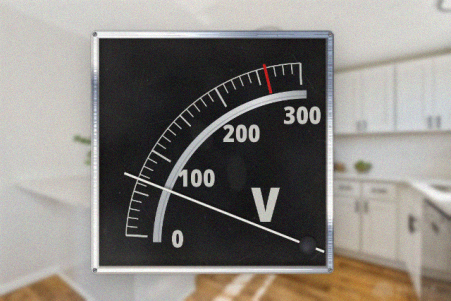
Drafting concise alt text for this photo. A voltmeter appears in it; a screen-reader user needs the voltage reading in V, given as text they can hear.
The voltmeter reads 65 V
